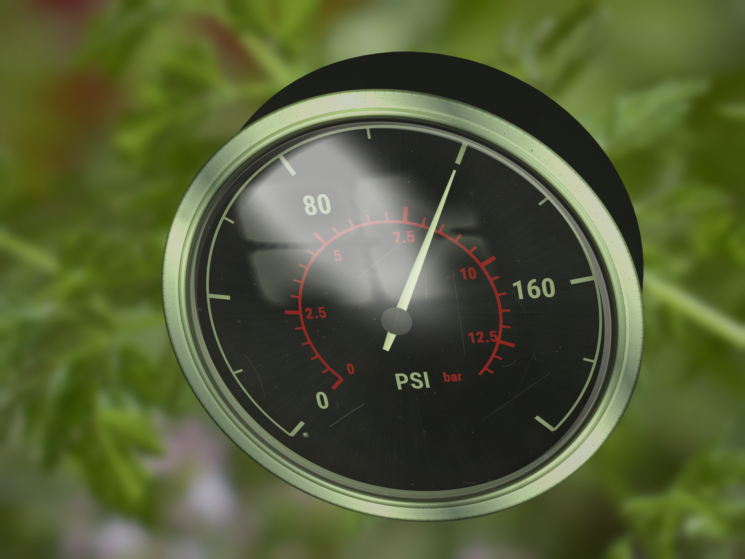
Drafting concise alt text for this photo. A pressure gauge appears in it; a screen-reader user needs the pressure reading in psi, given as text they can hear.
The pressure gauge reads 120 psi
